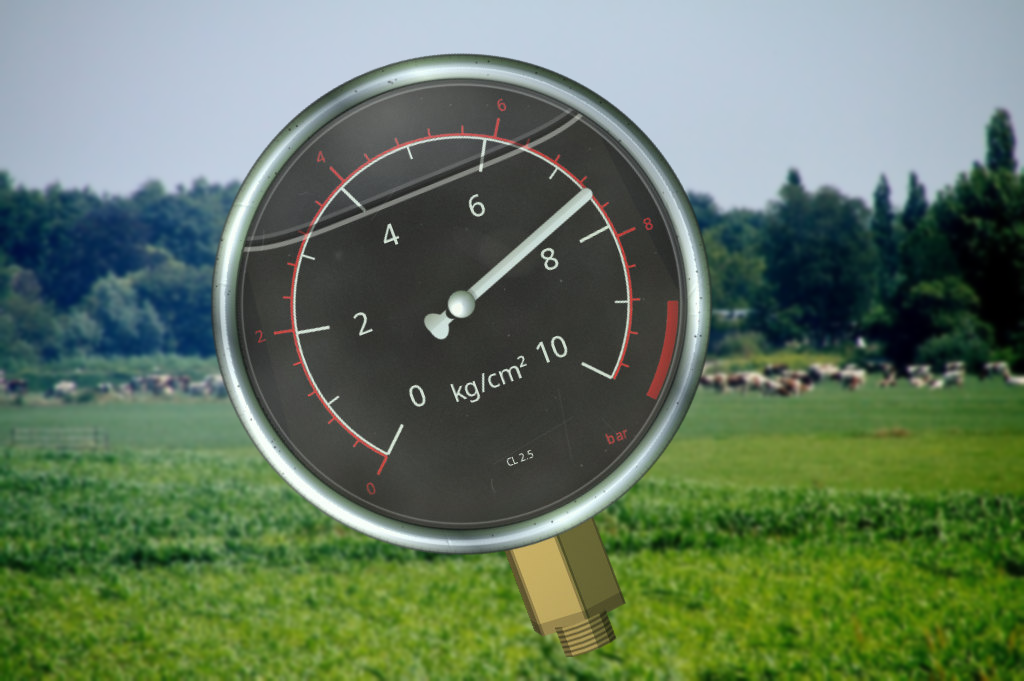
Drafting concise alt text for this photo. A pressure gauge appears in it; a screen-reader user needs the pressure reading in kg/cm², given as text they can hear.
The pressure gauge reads 7.5 kg/cm²
